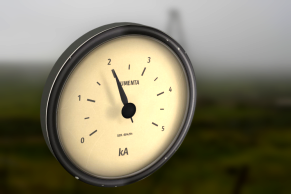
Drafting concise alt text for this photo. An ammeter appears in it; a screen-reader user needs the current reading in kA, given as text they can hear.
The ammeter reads 2 kA
